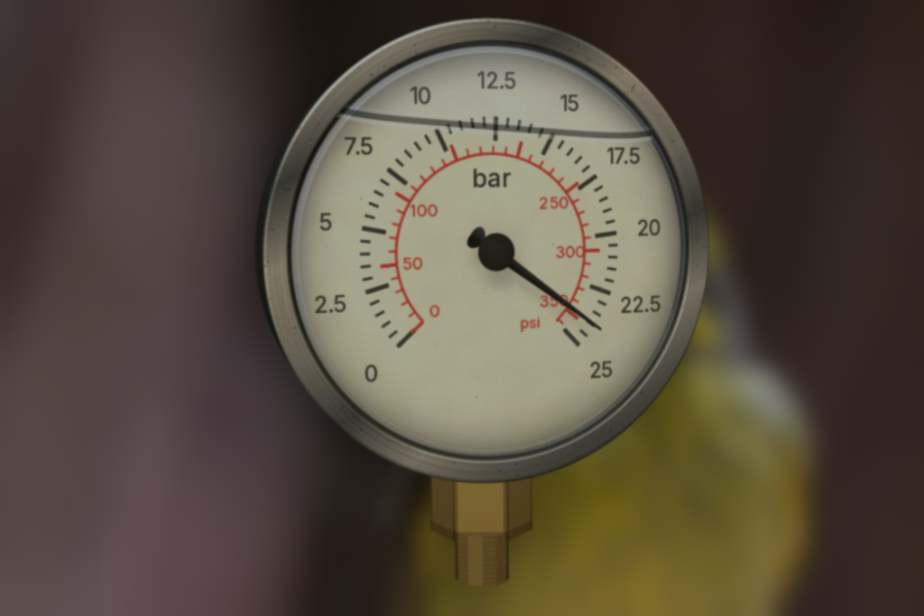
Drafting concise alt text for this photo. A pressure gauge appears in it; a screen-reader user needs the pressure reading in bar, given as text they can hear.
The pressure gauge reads 24 bar
